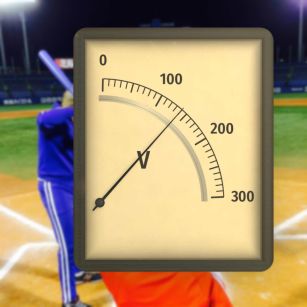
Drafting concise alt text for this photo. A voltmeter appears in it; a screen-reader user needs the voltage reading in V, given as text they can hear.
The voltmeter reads 140 V
